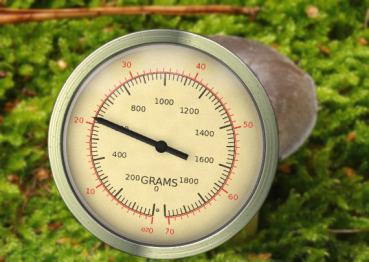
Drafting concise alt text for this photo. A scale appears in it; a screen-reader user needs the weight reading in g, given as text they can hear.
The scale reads 600 g
